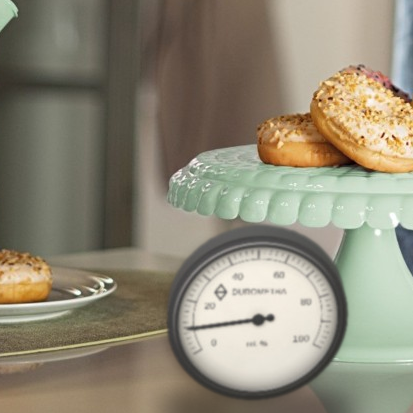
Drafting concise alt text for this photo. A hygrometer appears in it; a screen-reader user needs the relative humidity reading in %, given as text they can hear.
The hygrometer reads 10 %
